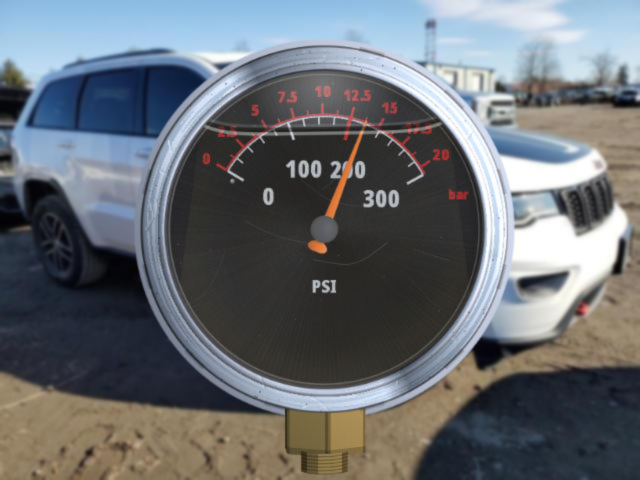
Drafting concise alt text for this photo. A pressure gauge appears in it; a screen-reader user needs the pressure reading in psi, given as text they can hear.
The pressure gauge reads 200 psi
